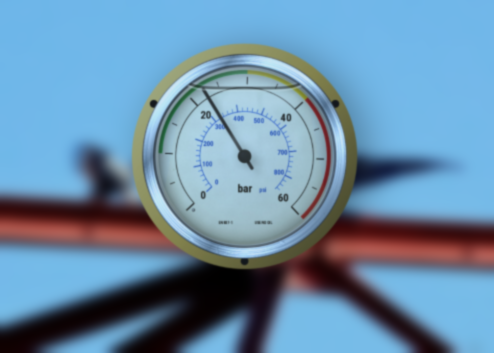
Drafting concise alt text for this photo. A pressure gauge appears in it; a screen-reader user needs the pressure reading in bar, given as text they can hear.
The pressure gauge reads 22.5 bar
